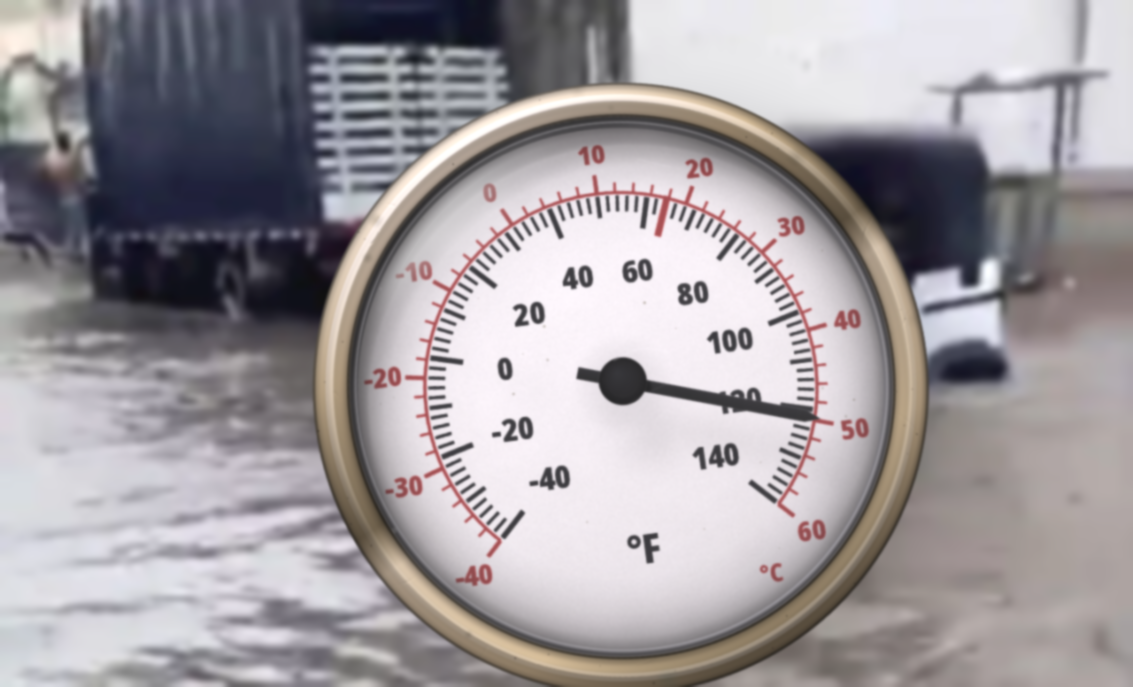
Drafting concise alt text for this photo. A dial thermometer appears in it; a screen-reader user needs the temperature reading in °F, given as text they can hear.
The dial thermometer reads 122 °F
